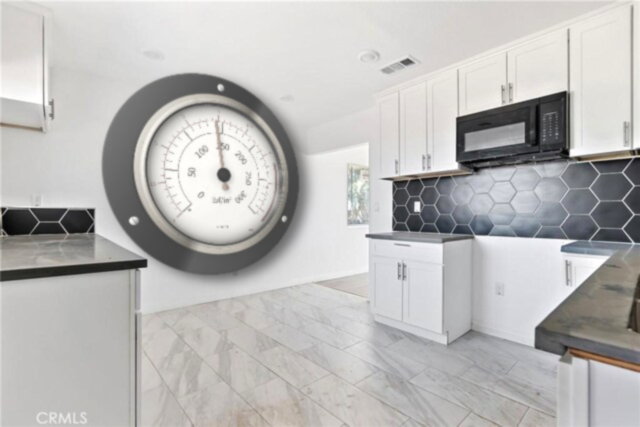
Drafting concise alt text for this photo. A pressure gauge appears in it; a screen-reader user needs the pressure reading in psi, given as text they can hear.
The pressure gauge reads 140 psi
